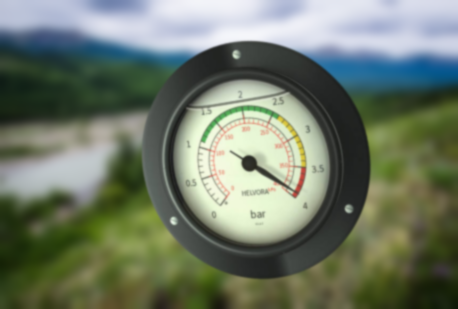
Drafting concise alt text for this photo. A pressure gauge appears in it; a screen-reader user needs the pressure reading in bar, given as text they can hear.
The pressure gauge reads 3.9 bar
